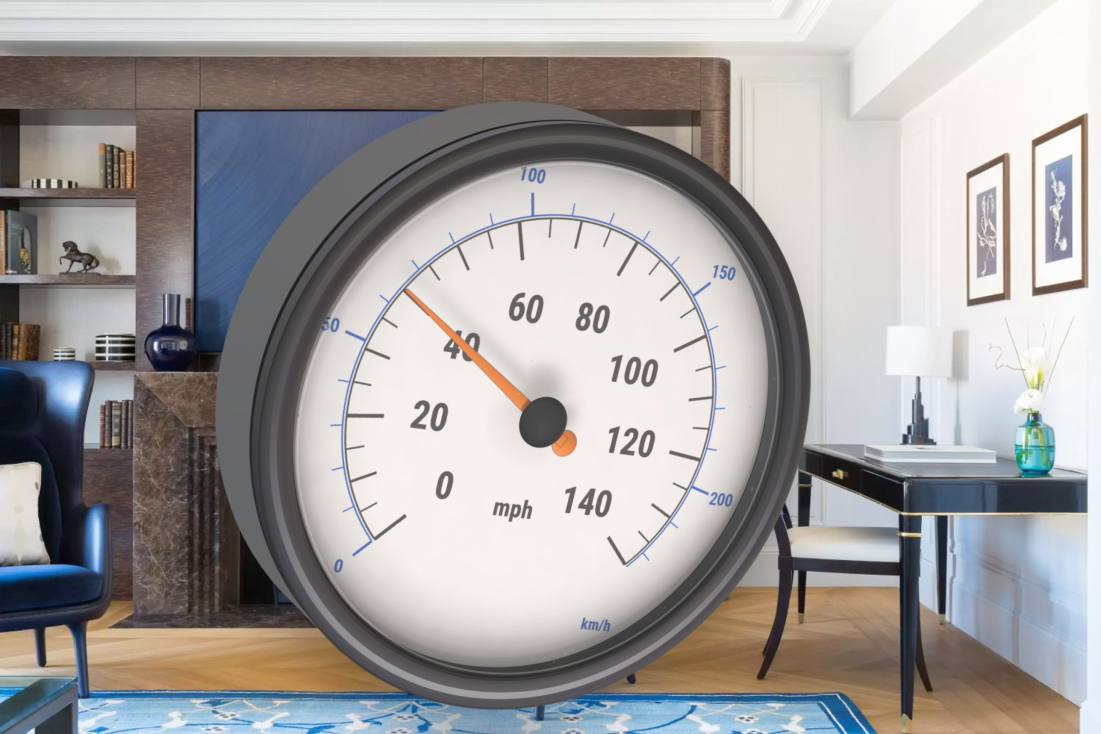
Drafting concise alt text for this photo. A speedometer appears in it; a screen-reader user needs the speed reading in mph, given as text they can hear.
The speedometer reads 40 mph
